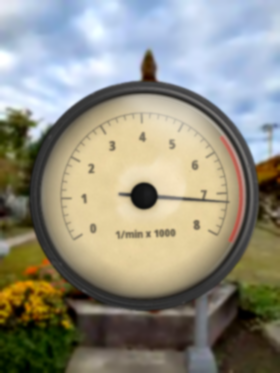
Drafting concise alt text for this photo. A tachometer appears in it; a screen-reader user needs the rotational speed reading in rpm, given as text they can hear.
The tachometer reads 7200 rpm
